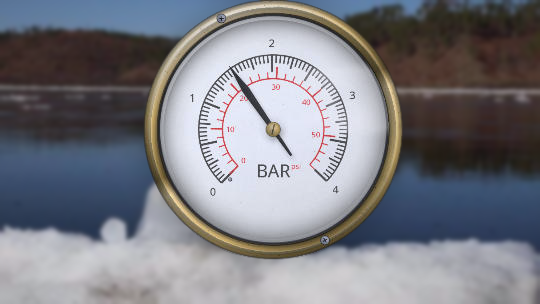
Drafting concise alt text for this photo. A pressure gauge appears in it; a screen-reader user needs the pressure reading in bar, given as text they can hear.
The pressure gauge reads 1.5 bar
